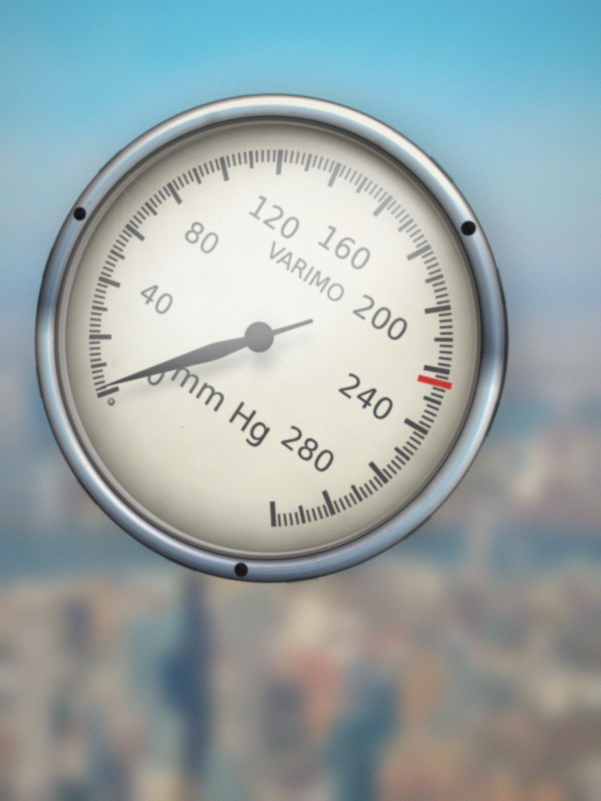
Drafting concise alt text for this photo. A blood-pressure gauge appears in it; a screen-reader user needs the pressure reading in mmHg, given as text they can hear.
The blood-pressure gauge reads 2 mmHg
